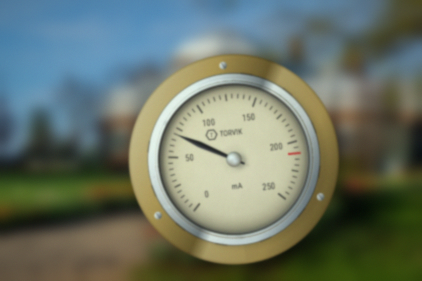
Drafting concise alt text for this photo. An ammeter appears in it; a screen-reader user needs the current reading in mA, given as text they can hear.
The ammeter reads 70 mA
